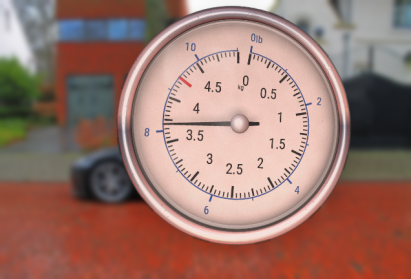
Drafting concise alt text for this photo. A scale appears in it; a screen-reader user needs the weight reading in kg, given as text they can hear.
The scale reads 3.7 kg
